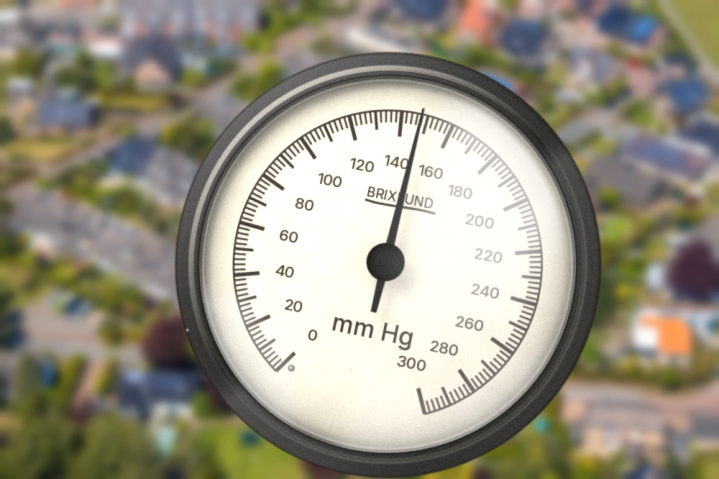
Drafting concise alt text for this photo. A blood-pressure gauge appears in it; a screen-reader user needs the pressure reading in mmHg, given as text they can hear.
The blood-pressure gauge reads 148 mmHg
